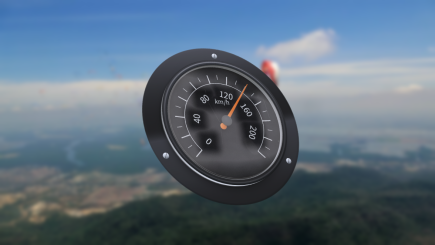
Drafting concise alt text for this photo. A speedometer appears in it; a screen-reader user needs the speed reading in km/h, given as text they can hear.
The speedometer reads 140 km/h
